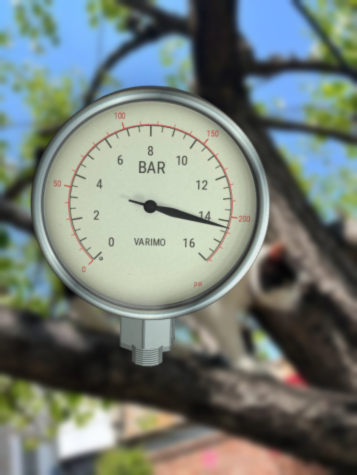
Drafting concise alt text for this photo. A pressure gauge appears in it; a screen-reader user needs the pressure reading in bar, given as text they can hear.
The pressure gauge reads 14.25 bar
